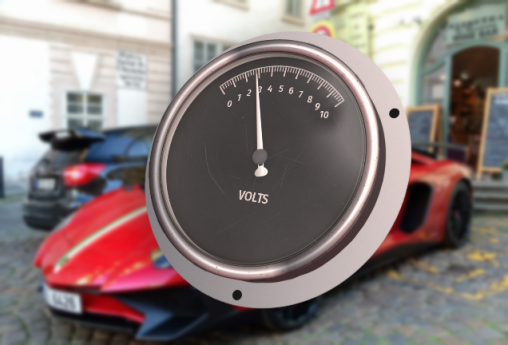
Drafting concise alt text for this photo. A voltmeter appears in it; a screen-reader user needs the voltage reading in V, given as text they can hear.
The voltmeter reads 3 V
